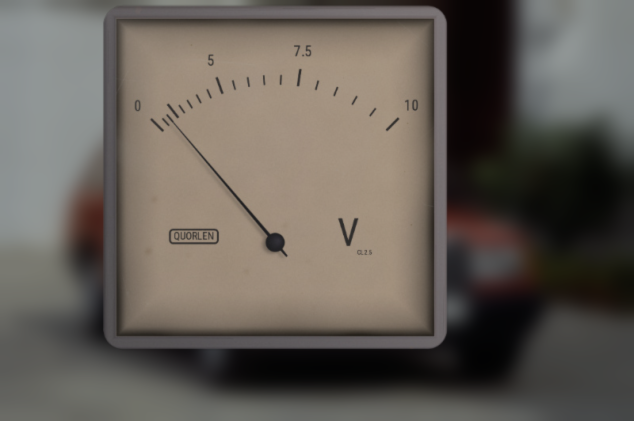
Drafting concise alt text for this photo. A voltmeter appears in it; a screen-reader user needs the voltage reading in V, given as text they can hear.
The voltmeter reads 2 V
